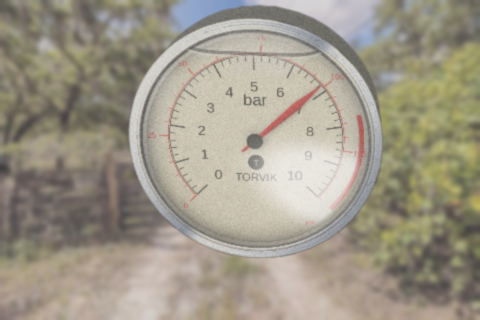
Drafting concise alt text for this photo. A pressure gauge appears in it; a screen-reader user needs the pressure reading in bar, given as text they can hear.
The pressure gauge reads 6.8 bar
